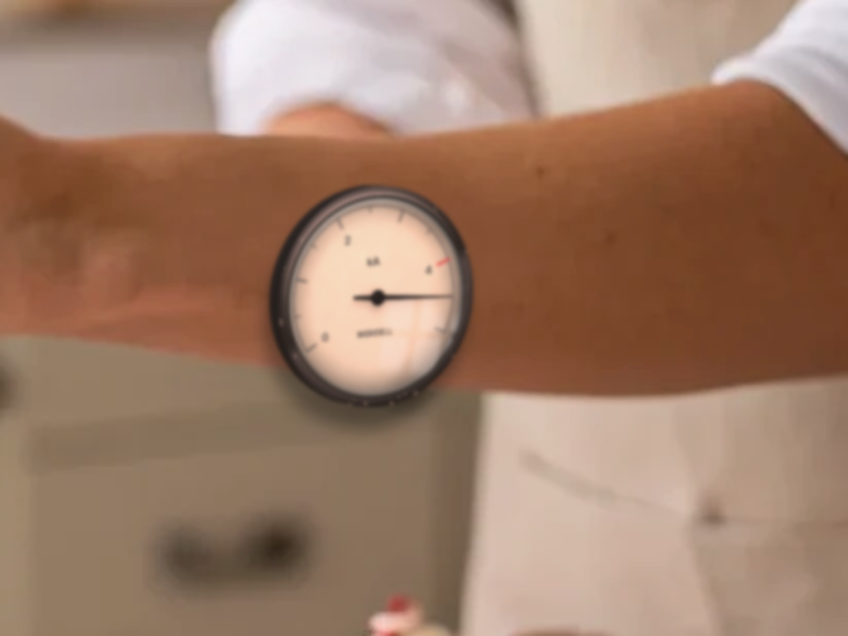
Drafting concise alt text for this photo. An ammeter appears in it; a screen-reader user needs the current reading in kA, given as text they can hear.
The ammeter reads 4.5 kA
